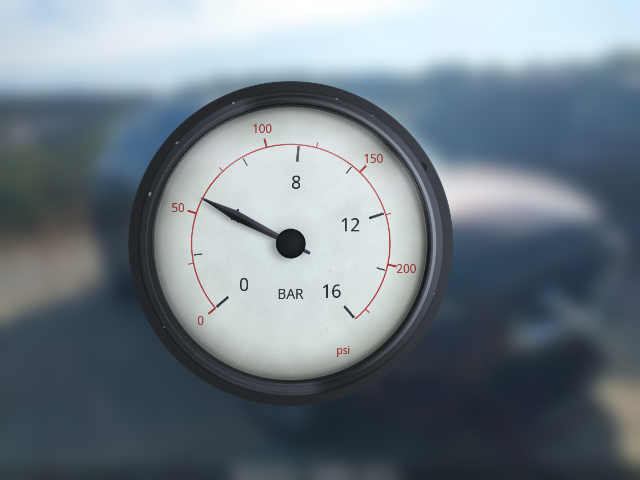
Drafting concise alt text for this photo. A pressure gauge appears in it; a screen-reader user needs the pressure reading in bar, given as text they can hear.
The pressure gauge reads 4 bar
